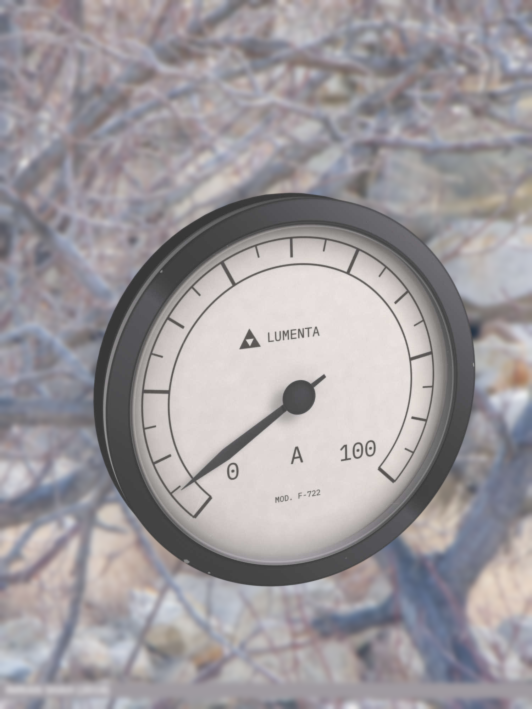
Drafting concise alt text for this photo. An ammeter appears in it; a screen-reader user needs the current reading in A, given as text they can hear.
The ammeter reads 5 A
